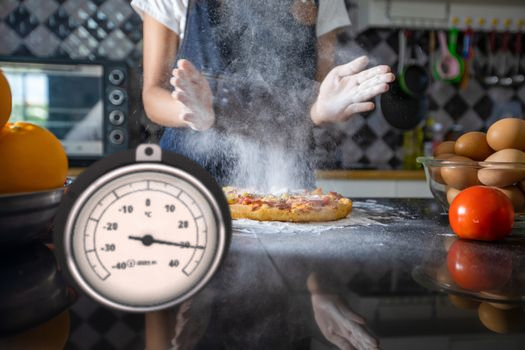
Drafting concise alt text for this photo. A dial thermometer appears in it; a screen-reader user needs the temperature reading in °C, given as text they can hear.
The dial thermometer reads 30 °C
